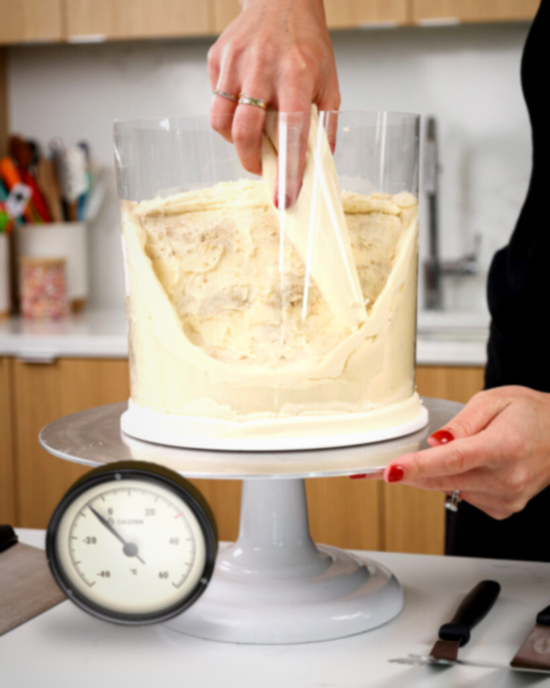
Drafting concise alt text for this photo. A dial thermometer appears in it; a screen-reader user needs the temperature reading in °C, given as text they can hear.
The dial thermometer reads -5 °C
